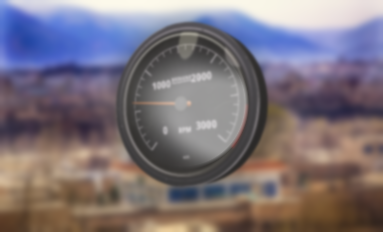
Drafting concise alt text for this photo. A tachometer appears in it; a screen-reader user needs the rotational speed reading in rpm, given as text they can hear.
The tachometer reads 600 rpm
